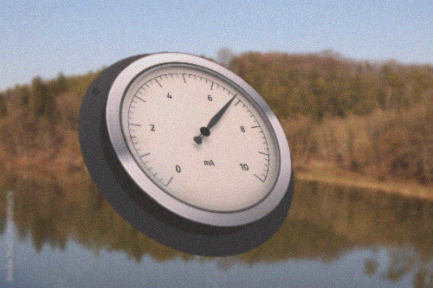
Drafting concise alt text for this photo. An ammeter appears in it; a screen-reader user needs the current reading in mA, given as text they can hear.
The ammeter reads 6.8 mA
